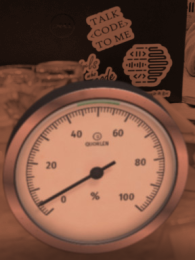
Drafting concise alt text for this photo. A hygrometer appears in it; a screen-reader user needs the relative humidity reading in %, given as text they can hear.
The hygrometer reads 5 %
